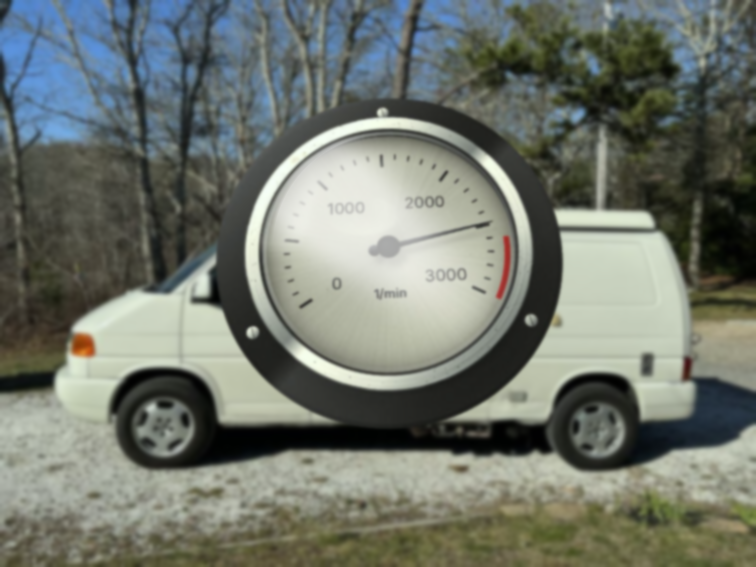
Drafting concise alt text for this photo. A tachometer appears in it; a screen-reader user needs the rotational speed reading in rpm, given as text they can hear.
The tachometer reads 2500 rpm
